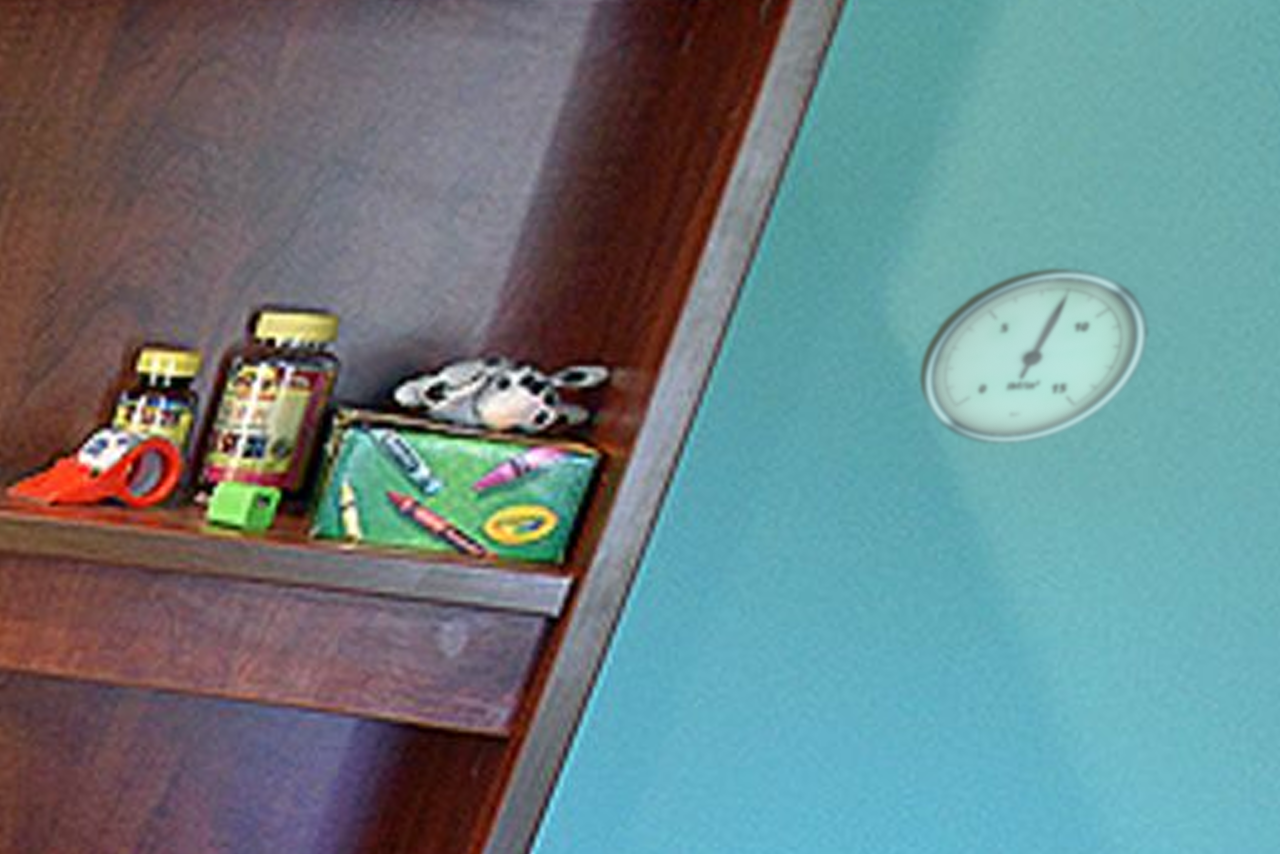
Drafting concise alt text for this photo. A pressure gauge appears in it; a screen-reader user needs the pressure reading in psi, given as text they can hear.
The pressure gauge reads 8 psi
